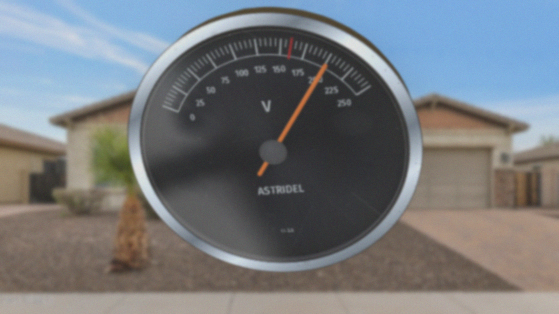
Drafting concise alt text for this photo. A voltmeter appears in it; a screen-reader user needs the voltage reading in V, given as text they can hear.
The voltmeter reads 200 V
